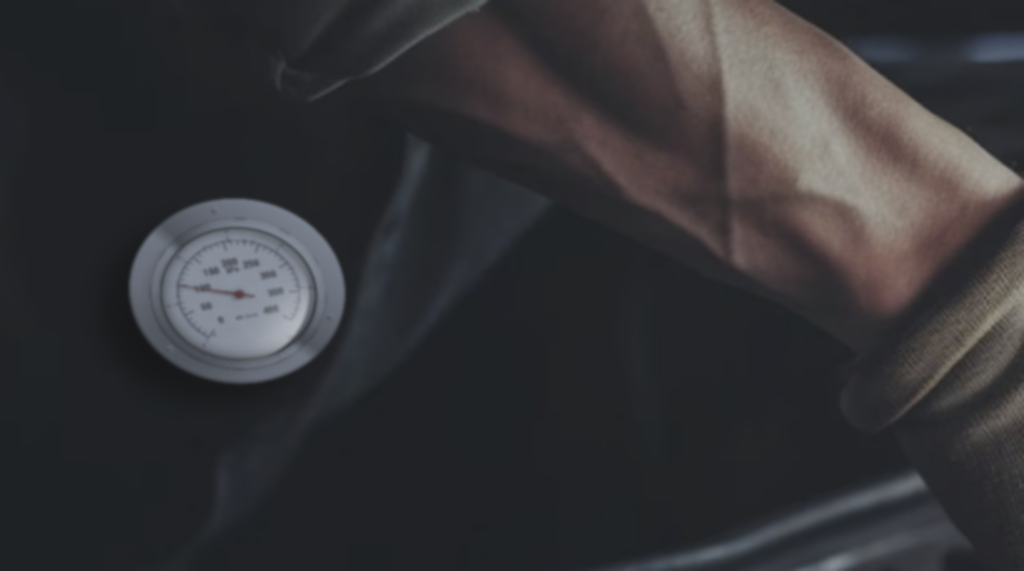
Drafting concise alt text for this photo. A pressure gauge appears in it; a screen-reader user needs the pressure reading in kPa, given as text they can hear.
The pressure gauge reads 100 kPa
